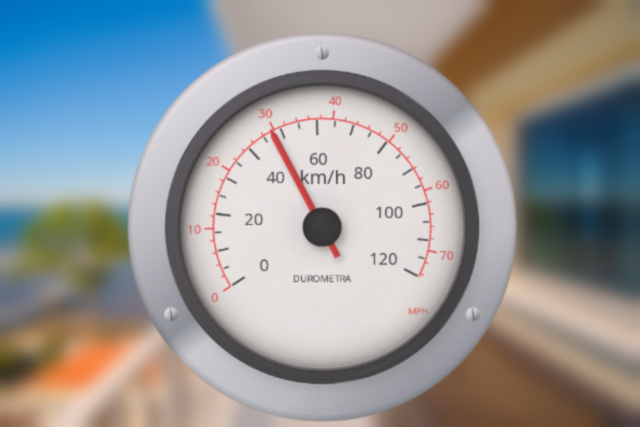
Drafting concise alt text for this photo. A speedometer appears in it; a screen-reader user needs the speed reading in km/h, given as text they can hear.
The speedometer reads 47.5 km/h
